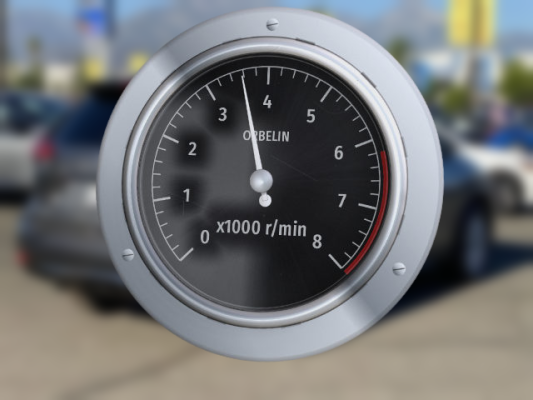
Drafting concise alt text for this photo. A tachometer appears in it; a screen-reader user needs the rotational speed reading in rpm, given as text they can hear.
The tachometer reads 3600 rpm
